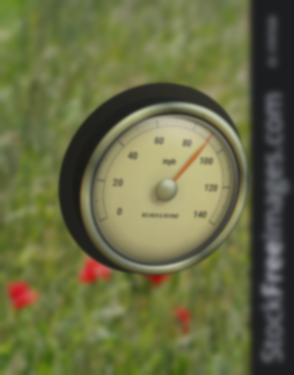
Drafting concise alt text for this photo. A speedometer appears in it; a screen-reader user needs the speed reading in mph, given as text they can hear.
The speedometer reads 90 mph
